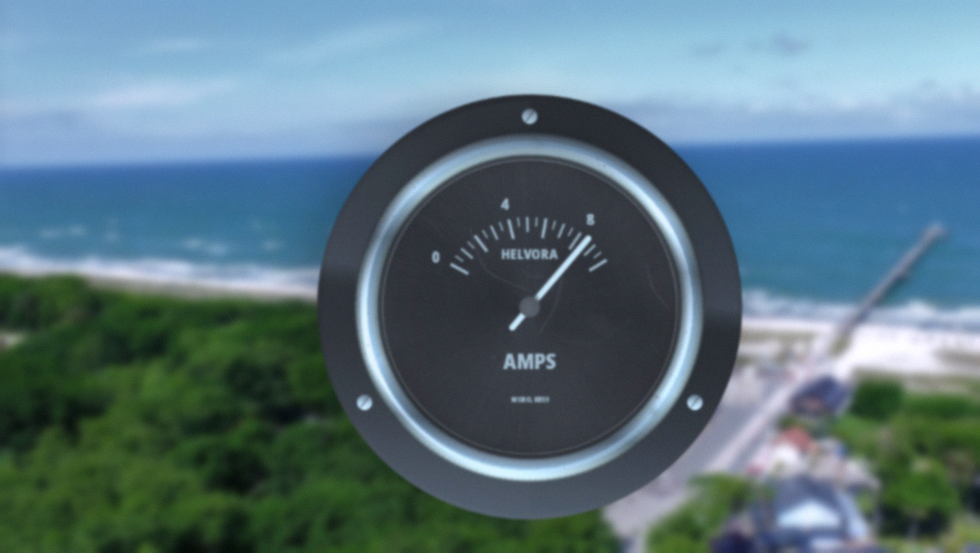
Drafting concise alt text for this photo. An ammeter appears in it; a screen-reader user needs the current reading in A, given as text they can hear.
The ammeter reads 8.5 A
